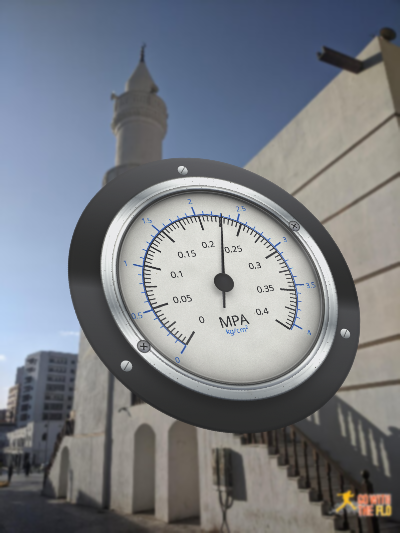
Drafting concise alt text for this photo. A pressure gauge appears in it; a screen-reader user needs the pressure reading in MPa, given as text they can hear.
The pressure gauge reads 0.225 MPa
